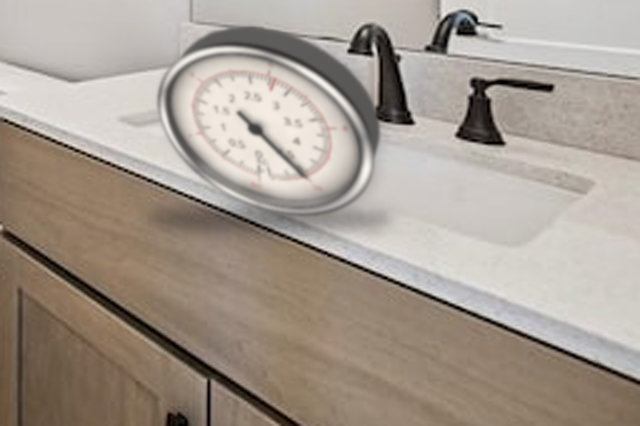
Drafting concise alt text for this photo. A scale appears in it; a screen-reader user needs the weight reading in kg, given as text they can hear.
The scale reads 4.5 kg
